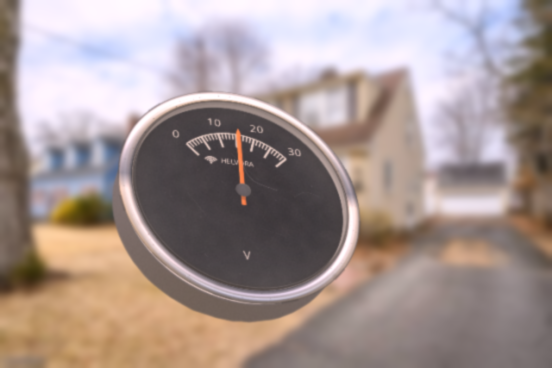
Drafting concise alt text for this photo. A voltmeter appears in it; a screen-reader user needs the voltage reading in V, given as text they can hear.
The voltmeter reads 15 V
